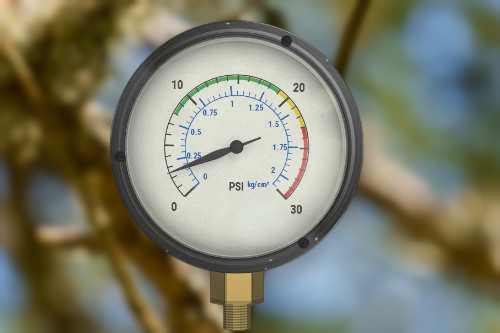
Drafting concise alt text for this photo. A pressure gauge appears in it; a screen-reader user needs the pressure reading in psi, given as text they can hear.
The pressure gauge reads 2.5 psi
